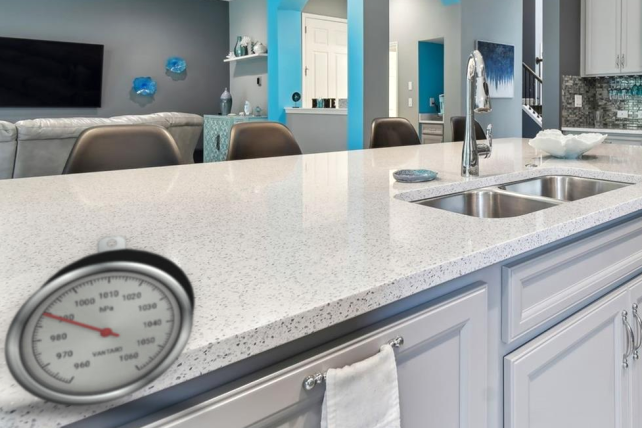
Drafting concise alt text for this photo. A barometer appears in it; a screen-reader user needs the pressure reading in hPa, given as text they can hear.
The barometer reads 990 hPa
